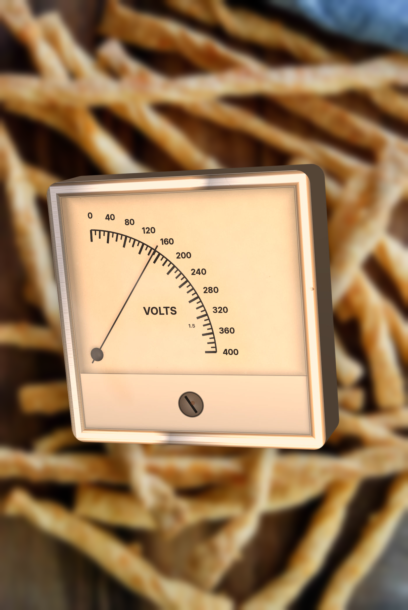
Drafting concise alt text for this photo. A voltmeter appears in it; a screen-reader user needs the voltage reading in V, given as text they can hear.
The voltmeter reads 150 V
